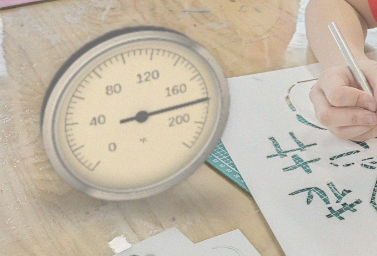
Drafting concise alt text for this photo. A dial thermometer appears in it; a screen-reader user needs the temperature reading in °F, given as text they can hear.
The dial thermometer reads 180 °F
